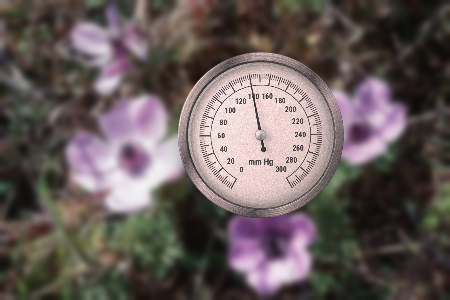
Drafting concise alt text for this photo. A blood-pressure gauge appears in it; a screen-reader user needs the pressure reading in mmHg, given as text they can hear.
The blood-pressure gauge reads 140 mmHg
